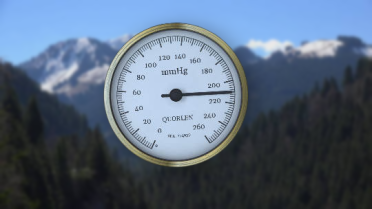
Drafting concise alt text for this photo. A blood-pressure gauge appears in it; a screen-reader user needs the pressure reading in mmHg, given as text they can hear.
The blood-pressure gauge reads 210 mmHg
